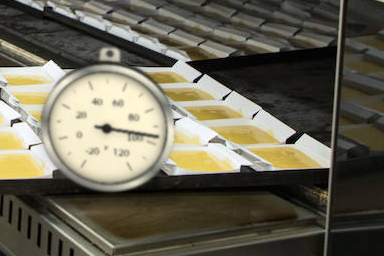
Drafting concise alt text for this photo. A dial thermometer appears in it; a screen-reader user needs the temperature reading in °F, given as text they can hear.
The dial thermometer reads 95 °F
